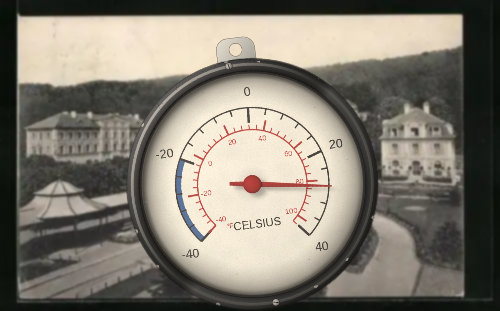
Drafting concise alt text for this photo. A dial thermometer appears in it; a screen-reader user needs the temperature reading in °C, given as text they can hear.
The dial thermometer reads 28 °C
